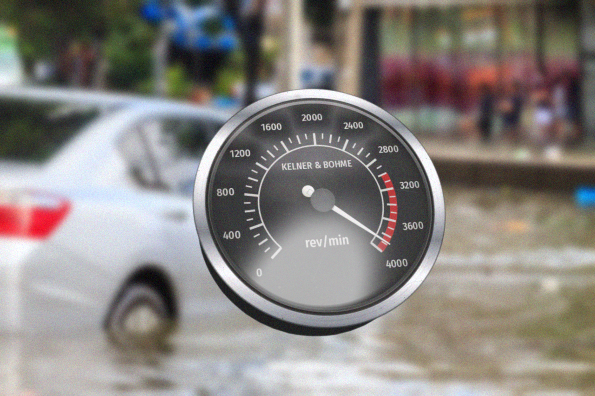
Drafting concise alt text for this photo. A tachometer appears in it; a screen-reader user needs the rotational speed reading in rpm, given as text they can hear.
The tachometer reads 3900 rpm
